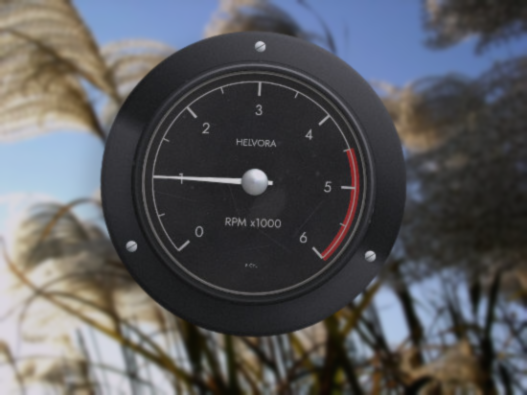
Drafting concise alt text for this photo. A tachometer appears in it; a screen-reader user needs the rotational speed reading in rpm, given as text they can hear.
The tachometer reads 1000 rpm
